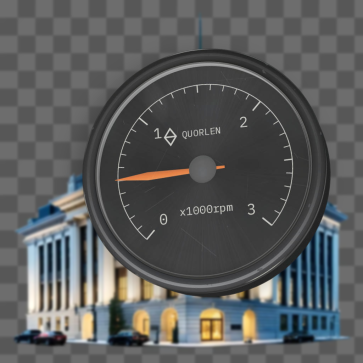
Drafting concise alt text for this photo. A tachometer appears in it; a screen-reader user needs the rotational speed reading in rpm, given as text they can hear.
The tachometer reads 500 rpm
